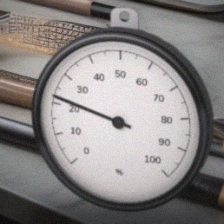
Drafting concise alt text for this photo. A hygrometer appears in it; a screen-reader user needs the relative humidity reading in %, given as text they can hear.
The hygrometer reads 22.5 %
